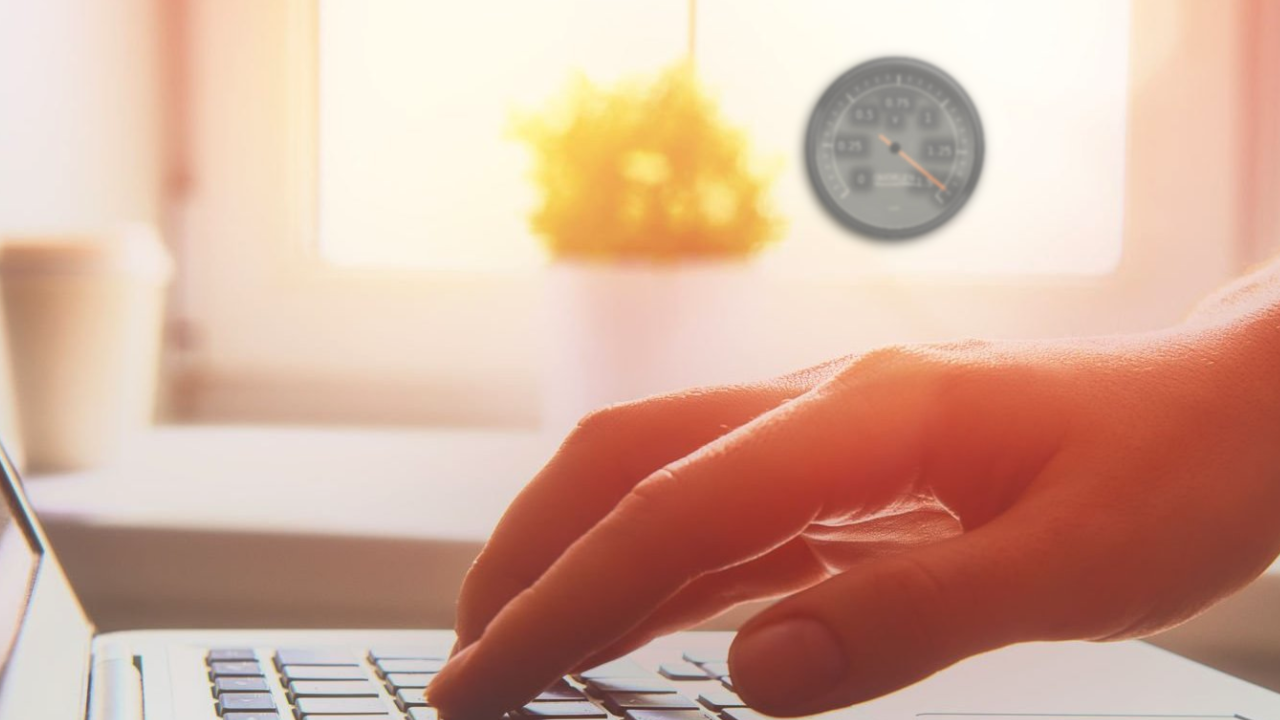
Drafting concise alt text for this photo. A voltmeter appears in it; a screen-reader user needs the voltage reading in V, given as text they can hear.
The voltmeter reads 1.45 V
